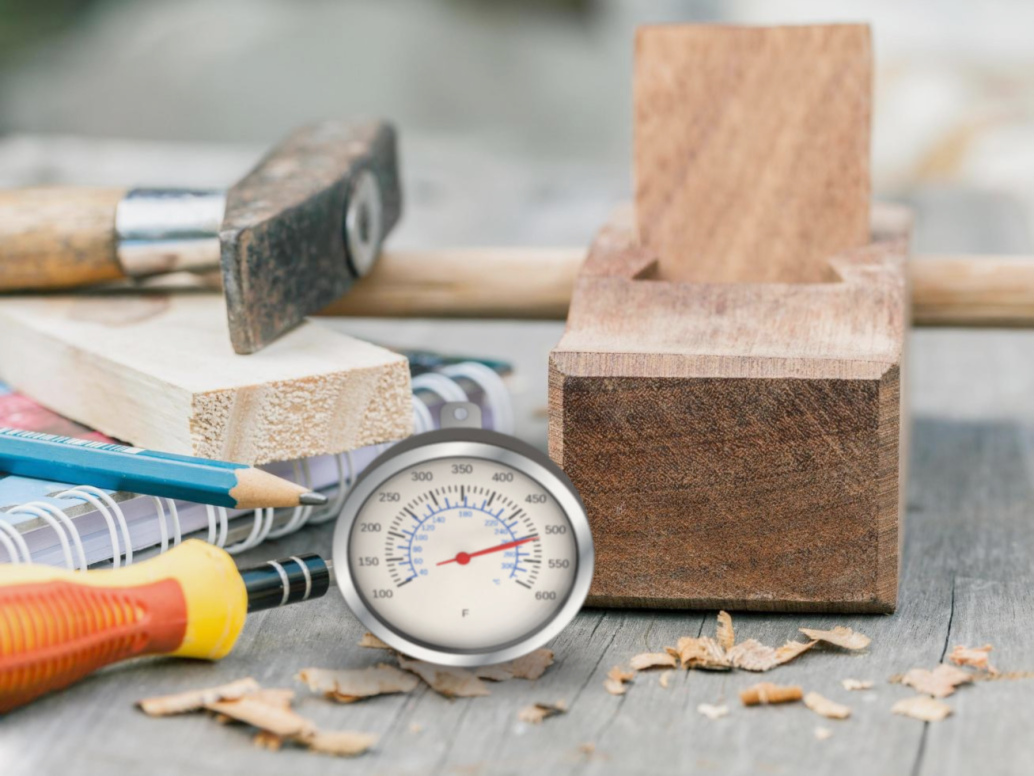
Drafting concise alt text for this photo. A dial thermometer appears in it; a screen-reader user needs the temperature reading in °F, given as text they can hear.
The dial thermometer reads 500 °F
